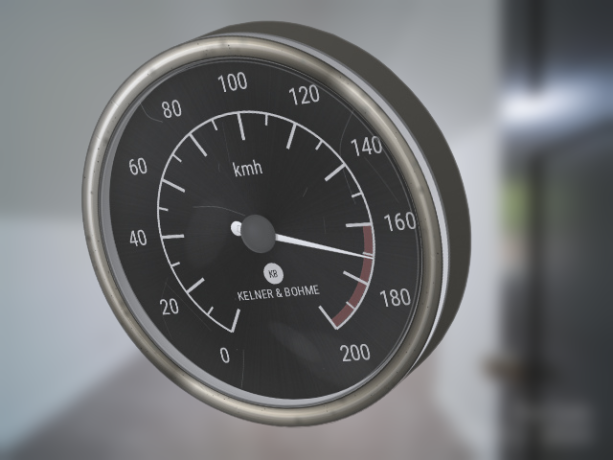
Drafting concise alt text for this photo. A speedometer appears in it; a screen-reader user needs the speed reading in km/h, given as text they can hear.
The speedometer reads 170 km/h
